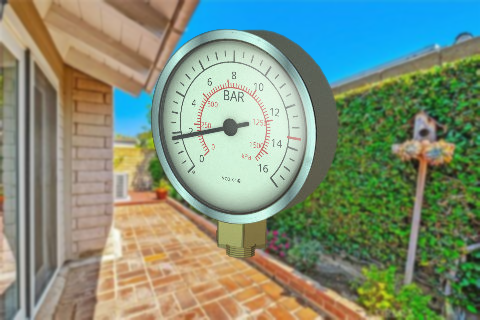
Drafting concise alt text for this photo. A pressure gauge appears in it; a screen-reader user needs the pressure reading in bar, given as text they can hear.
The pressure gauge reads 1.75 bar
